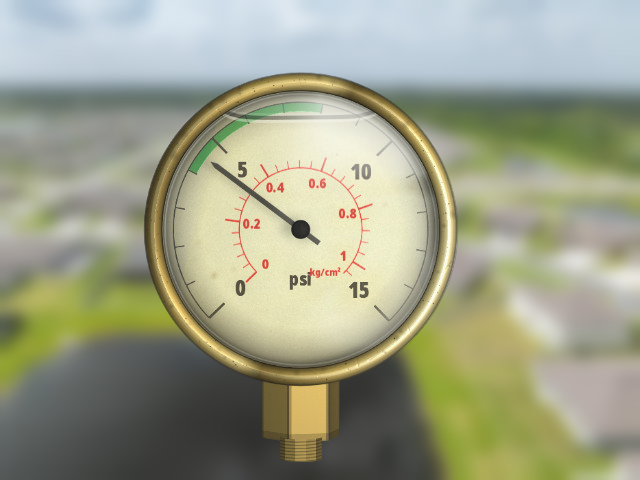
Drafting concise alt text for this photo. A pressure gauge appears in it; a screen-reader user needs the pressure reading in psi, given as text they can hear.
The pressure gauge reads 4.5 psi
